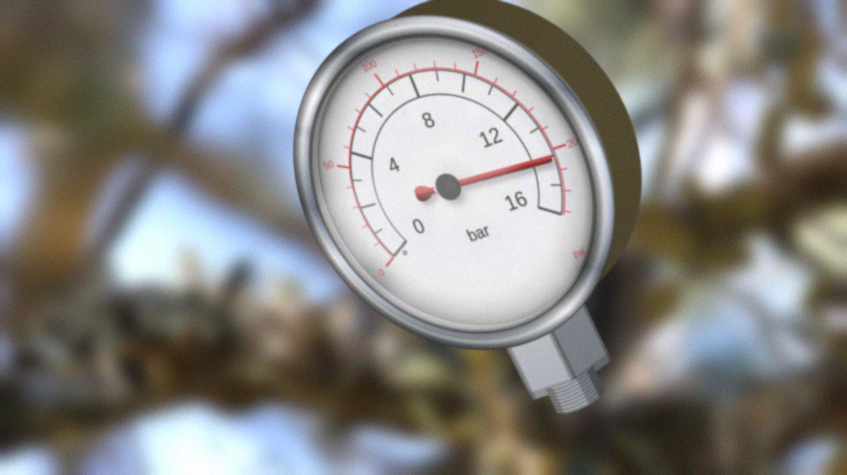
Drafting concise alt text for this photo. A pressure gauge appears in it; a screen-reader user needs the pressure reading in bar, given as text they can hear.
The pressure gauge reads 14 bar
